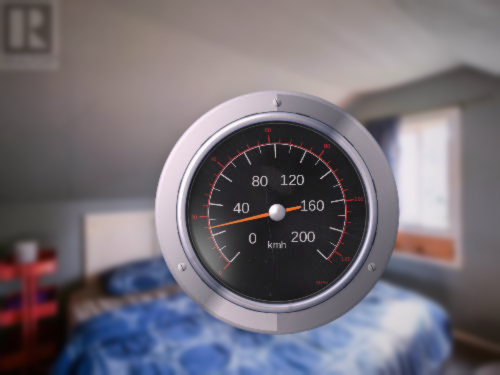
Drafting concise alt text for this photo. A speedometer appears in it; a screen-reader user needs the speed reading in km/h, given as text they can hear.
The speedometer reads 25 km/h
